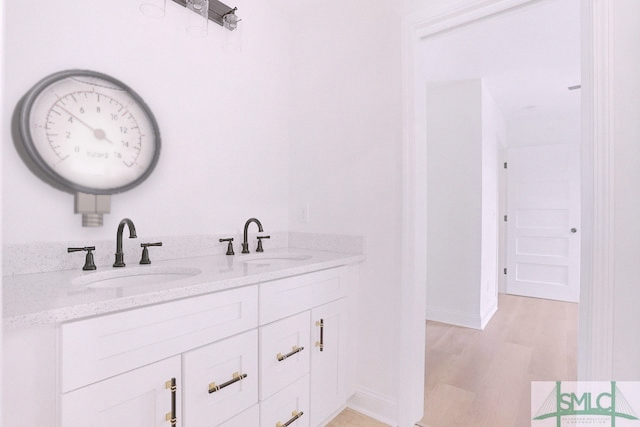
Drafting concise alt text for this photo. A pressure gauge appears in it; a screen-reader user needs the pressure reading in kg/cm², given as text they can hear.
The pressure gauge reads 4.5 kg/cm²
